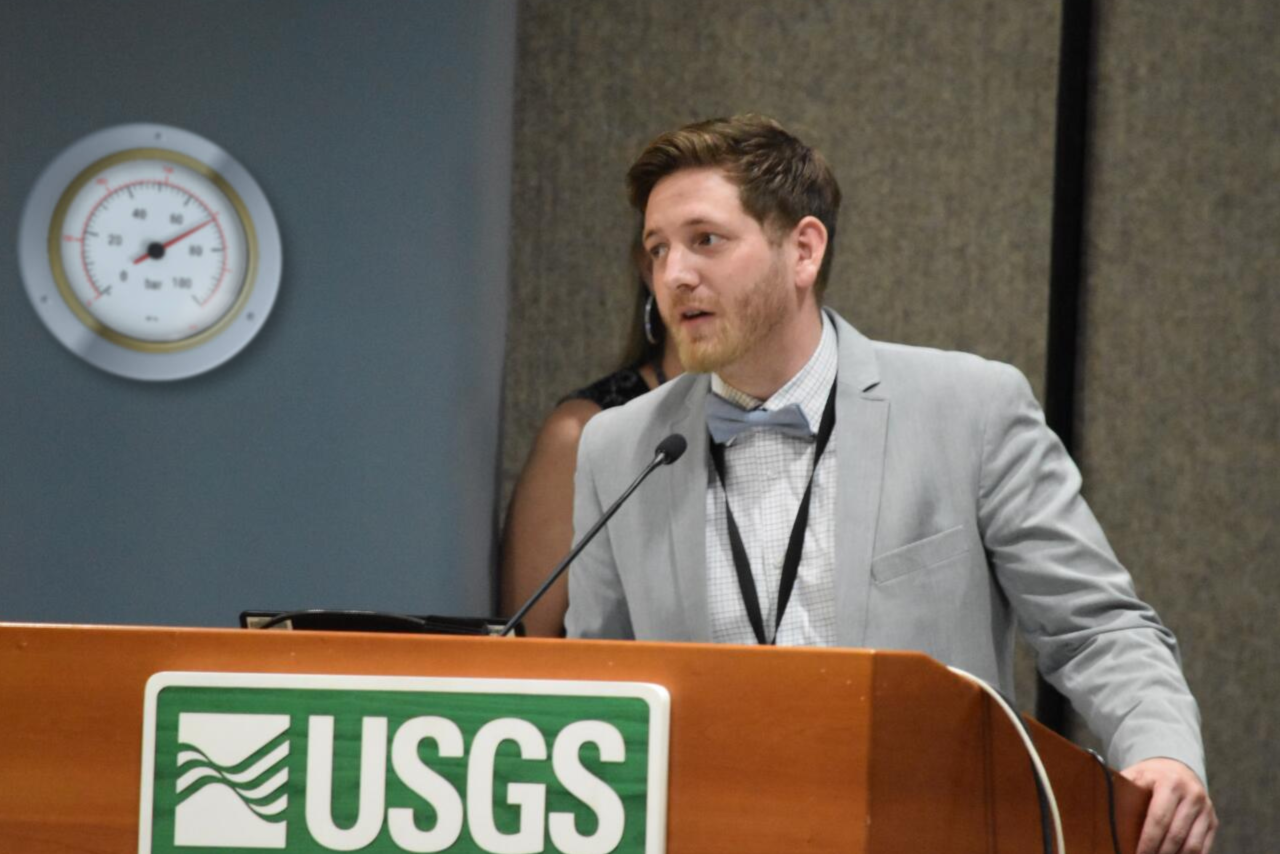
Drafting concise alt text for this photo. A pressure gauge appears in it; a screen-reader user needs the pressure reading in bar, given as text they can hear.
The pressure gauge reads 70 bar
